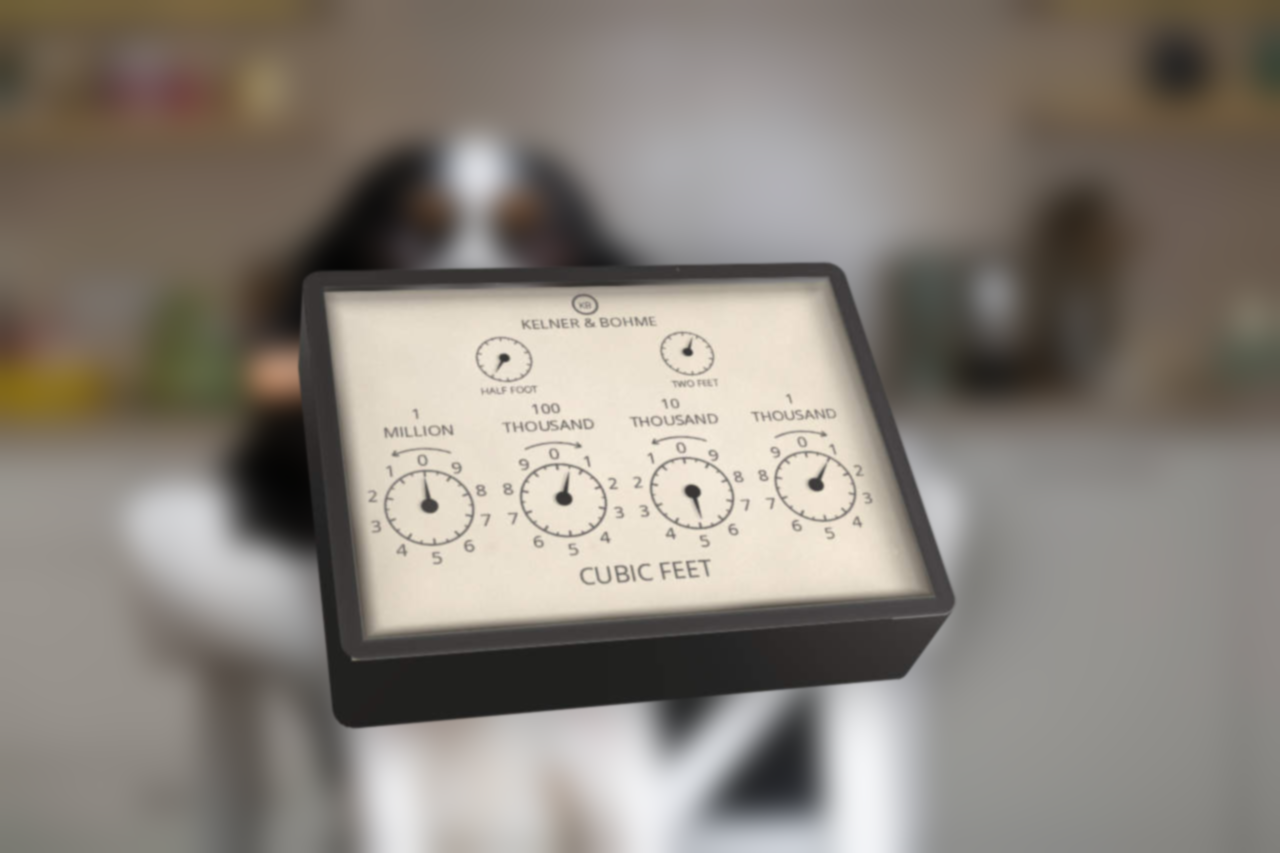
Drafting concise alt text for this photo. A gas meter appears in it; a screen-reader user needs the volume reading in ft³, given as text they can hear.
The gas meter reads 5100 ft³
